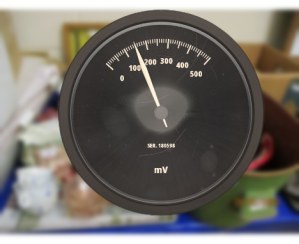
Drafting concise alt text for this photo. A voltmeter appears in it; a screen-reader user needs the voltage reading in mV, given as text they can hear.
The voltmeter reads 150 mV
